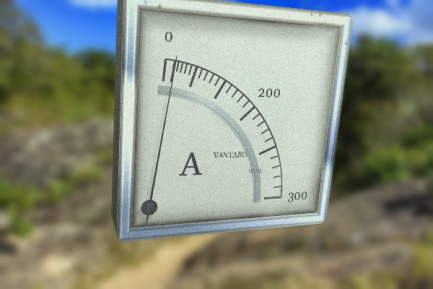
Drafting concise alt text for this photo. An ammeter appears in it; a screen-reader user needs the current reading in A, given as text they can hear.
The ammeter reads 50 A
